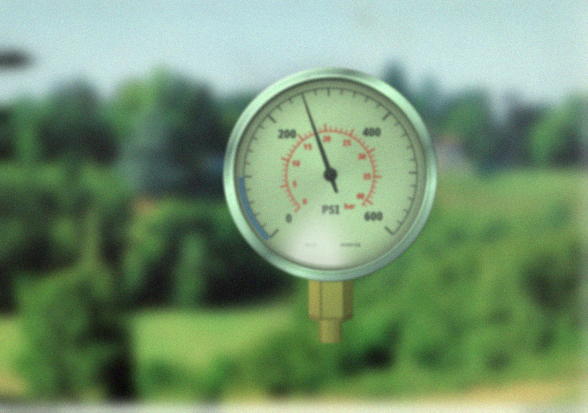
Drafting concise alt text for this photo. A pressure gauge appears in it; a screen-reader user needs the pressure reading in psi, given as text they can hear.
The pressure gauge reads 260 psi
